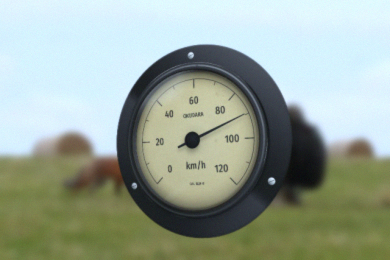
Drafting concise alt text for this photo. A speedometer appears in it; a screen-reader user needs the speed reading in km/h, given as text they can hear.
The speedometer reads 90 km/h
